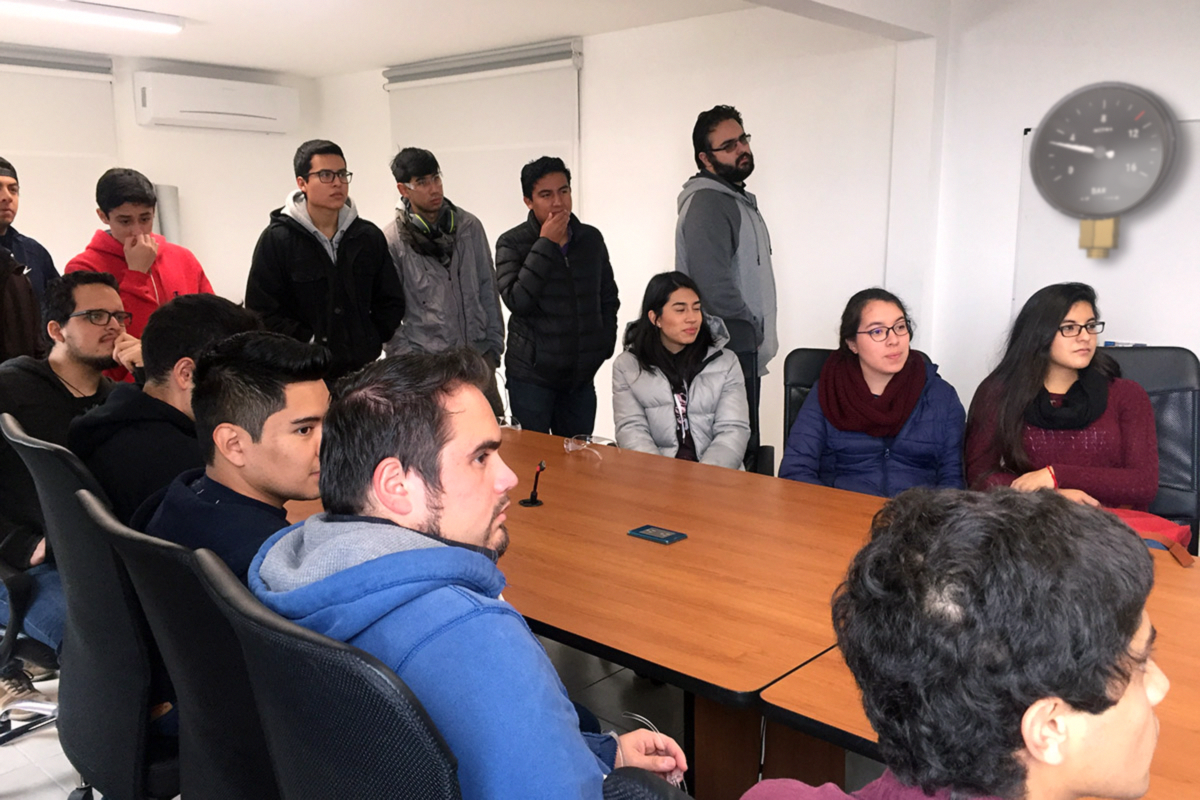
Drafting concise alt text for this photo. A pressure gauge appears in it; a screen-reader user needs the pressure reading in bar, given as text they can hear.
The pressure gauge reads 3 bar
